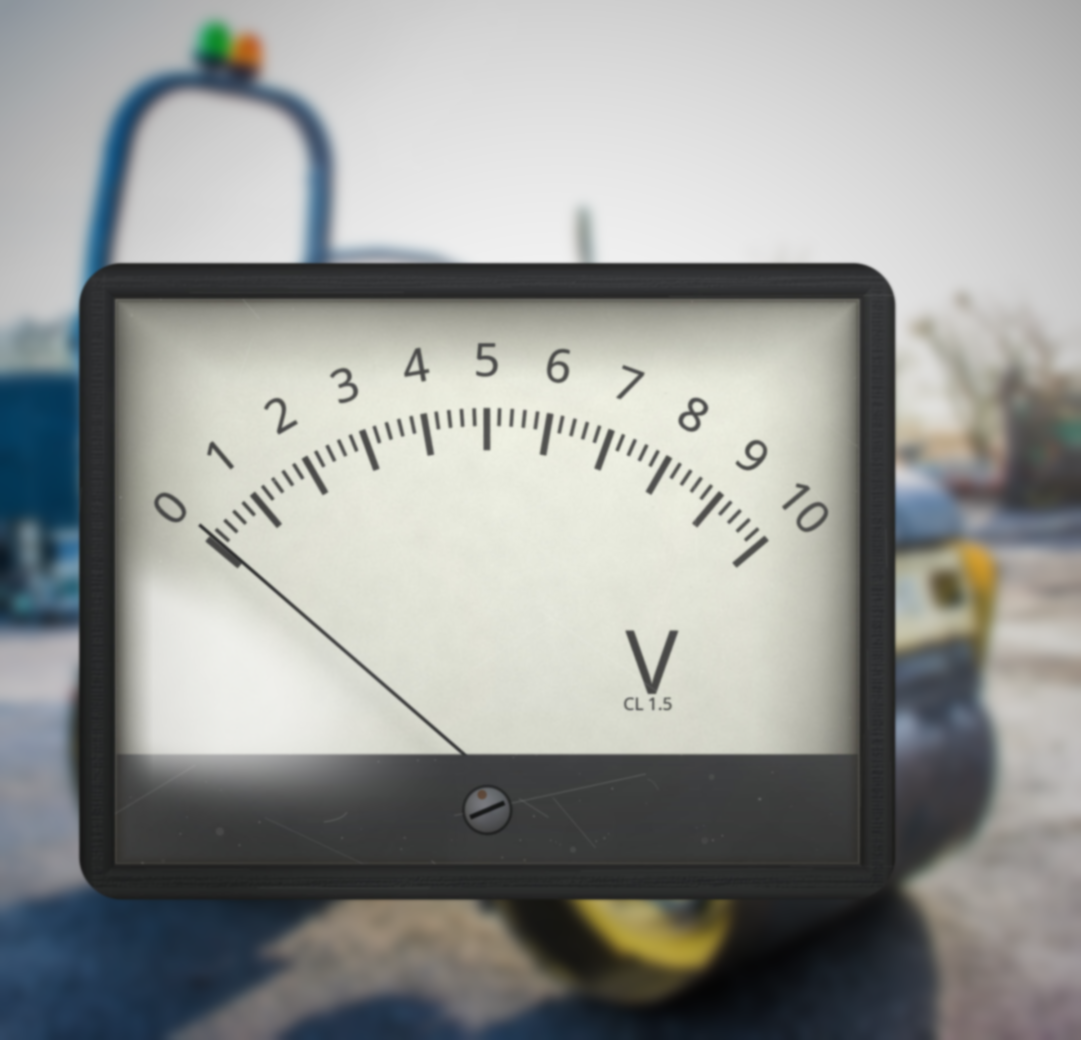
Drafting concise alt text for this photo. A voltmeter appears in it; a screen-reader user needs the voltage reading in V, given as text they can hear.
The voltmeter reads 0.1 V
